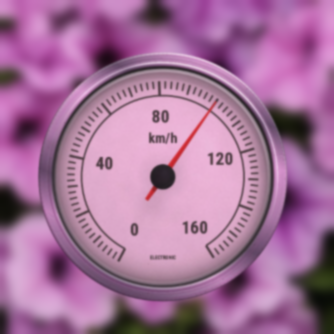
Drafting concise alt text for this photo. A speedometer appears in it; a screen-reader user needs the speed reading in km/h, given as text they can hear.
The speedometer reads 100 km/h
